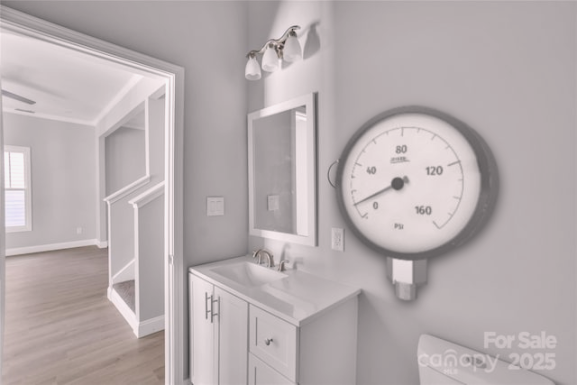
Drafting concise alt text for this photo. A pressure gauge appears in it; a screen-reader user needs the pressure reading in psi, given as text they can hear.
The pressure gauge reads 10 psi
